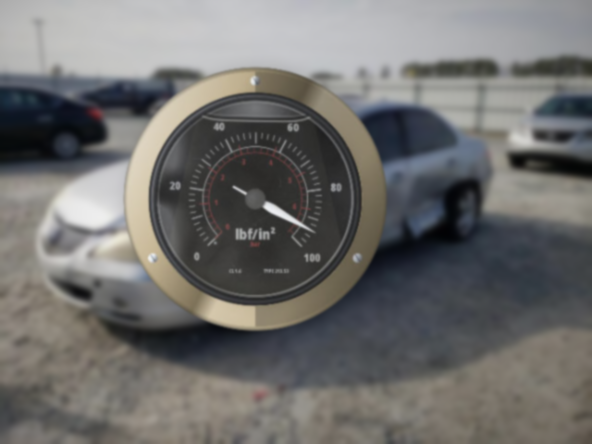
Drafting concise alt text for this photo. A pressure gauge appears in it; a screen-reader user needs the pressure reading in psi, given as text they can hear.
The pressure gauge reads 94 psi
